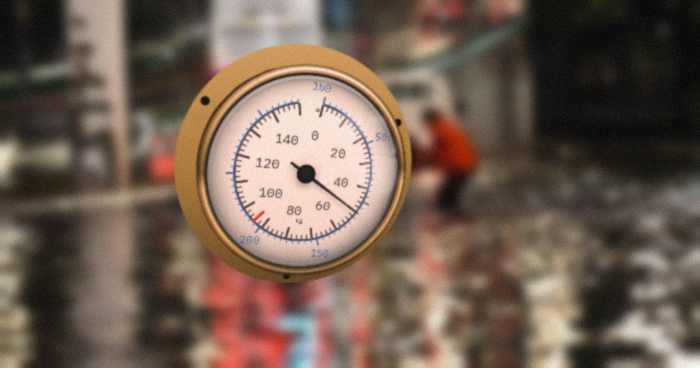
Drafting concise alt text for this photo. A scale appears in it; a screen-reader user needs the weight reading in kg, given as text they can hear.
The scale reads 50 kg
